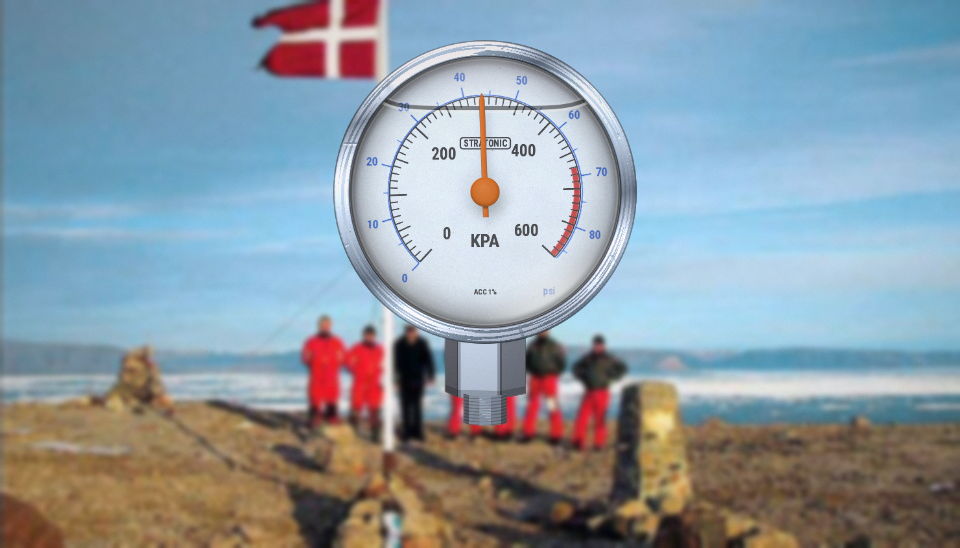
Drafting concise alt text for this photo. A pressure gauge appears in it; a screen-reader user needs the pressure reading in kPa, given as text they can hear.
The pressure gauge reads 300 kPa
